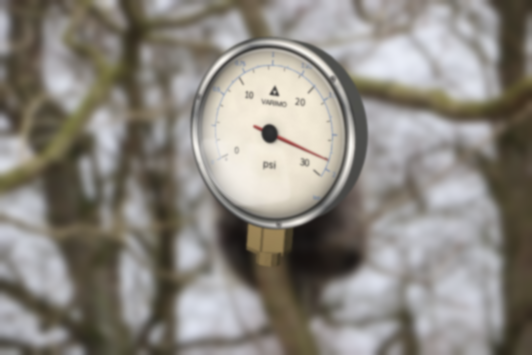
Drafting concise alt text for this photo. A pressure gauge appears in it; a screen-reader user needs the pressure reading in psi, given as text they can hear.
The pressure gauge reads 28 psi
